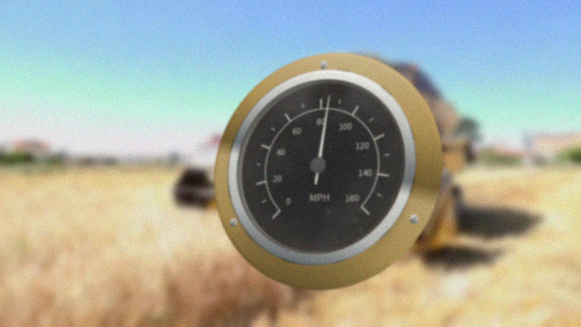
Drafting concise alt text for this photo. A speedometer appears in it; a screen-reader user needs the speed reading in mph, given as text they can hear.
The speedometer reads 85 mph
